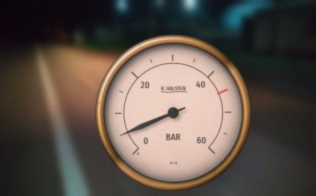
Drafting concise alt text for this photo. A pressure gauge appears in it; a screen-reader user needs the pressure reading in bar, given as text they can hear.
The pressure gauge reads 5 bar
